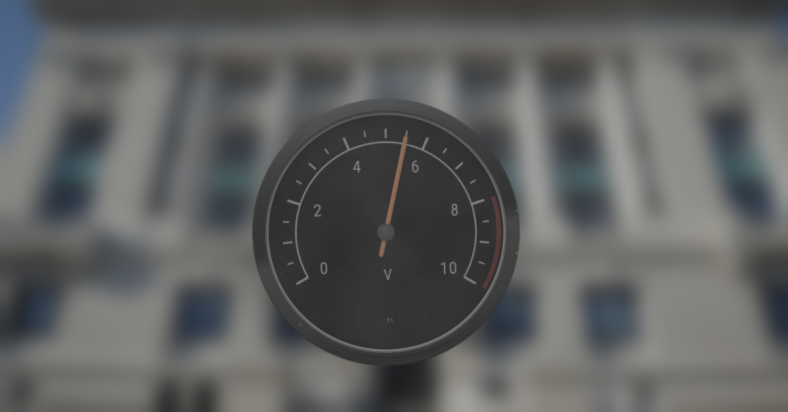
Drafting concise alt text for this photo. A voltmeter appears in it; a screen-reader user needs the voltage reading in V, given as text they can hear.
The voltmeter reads 5.5 V
